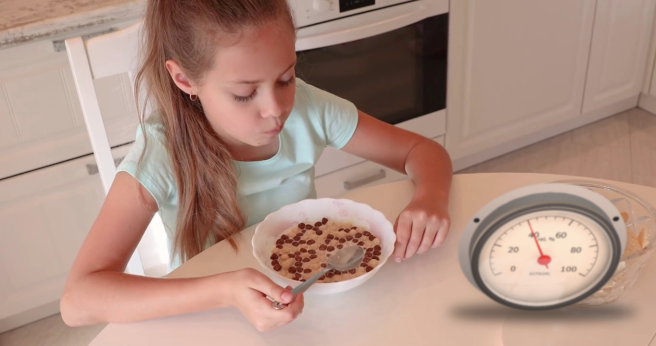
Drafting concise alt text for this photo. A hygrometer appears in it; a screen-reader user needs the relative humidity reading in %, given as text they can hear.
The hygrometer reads 40 %
